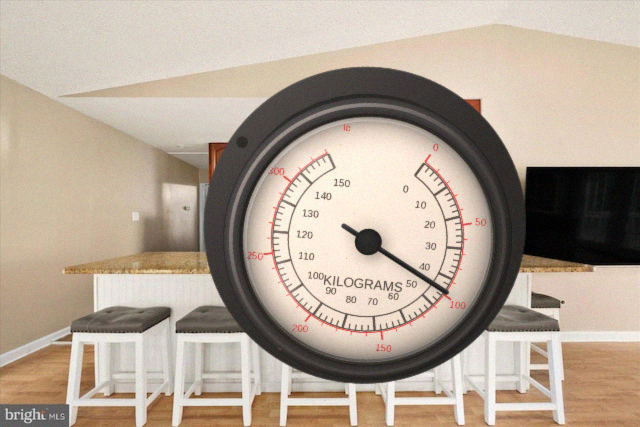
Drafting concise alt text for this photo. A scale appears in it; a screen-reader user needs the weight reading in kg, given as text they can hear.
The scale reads 44 kg
